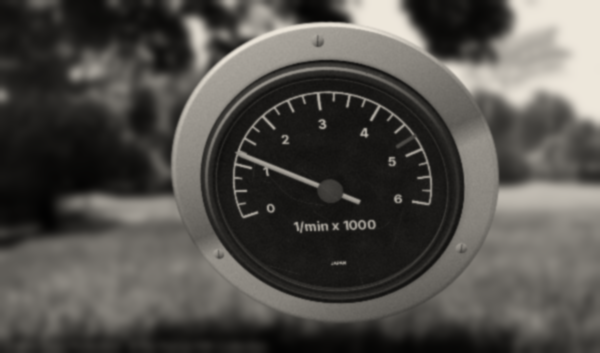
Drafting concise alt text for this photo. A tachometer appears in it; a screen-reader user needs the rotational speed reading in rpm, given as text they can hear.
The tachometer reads 1250 rpm
